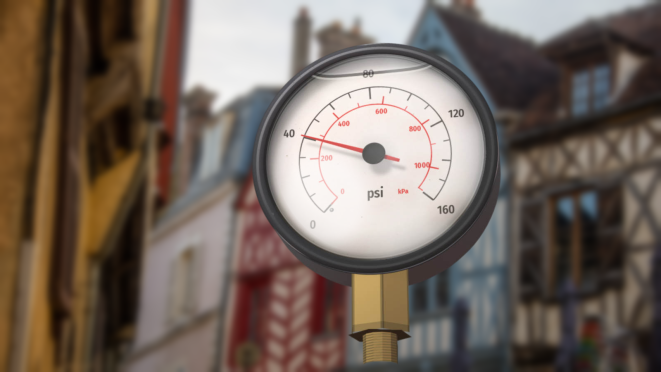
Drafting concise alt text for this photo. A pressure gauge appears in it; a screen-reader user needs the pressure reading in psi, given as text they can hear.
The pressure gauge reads 40 psi
